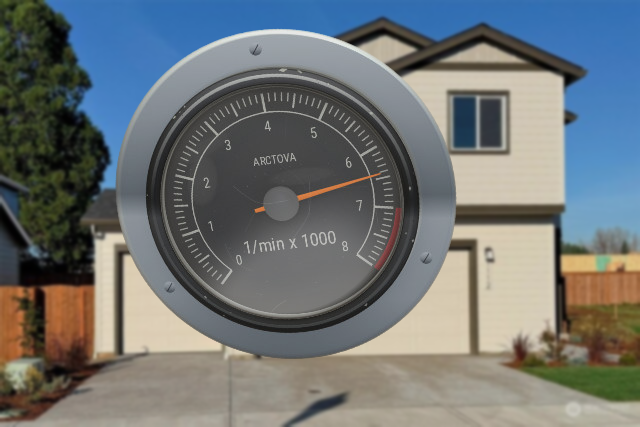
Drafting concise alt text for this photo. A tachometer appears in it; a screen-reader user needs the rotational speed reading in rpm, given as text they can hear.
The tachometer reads 6400 rpm
